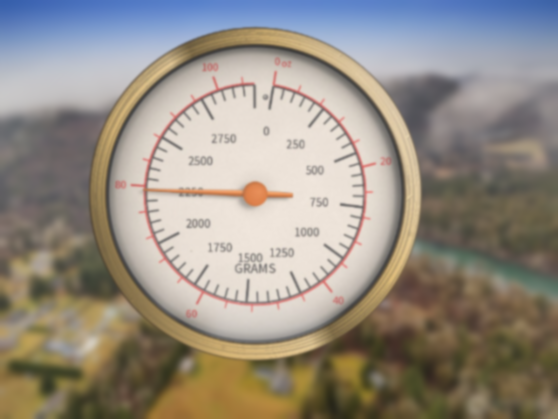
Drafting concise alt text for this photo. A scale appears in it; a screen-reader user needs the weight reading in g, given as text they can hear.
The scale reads 2250 g
